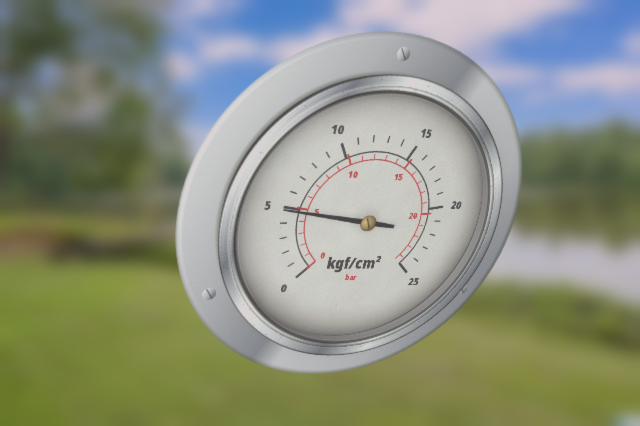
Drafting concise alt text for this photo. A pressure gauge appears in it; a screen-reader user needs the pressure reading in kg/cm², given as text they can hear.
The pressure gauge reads 5 kg/cm²
